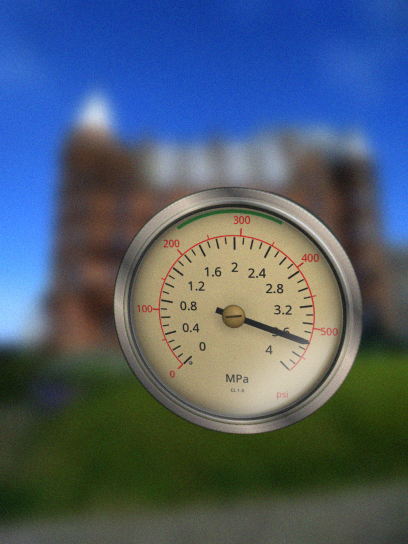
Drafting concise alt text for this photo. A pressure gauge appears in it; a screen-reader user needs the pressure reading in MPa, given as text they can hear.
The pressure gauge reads 3.6 MPa
